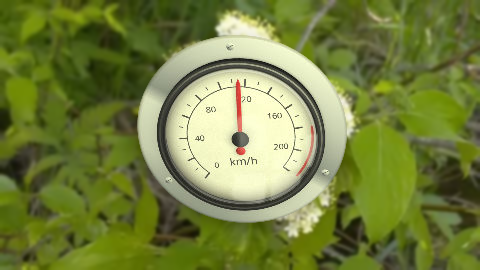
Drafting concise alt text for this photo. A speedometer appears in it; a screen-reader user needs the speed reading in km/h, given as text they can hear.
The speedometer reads 115 km/h
